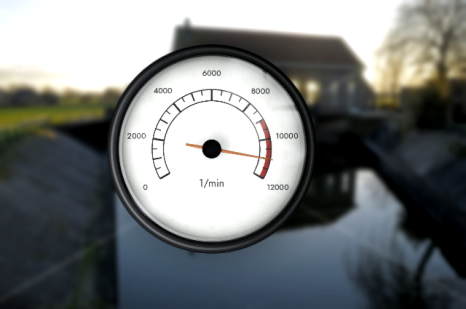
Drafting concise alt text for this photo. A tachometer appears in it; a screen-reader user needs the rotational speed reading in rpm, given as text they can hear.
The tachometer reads 11000 rpm
